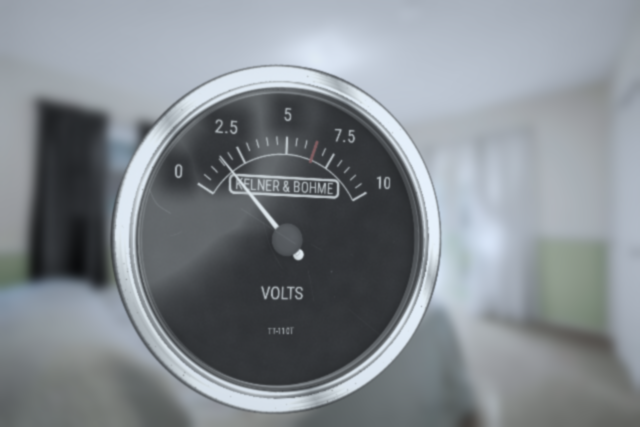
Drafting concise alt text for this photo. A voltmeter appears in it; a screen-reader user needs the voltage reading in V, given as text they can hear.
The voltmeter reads 1.5 V
